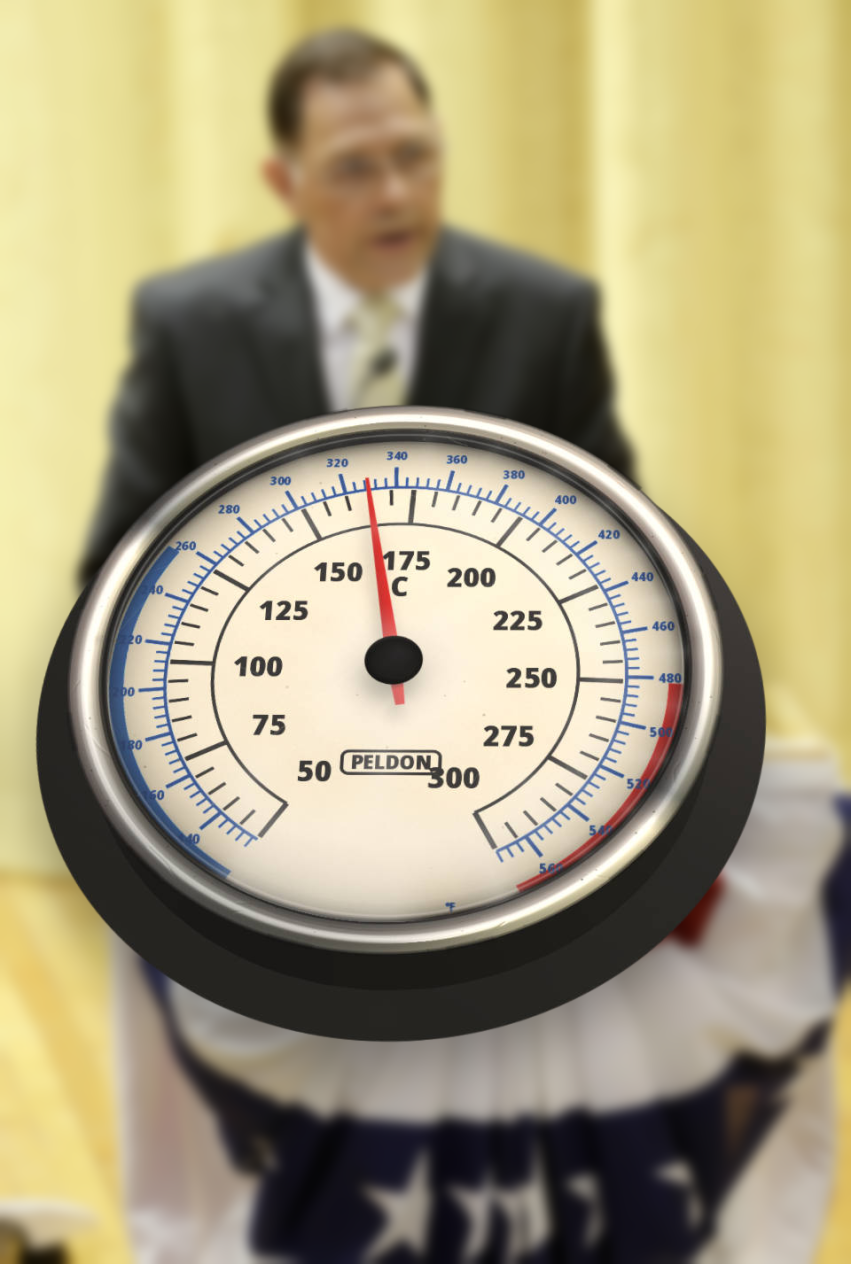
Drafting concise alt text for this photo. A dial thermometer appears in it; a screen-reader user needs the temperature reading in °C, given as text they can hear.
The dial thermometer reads 165 °C
